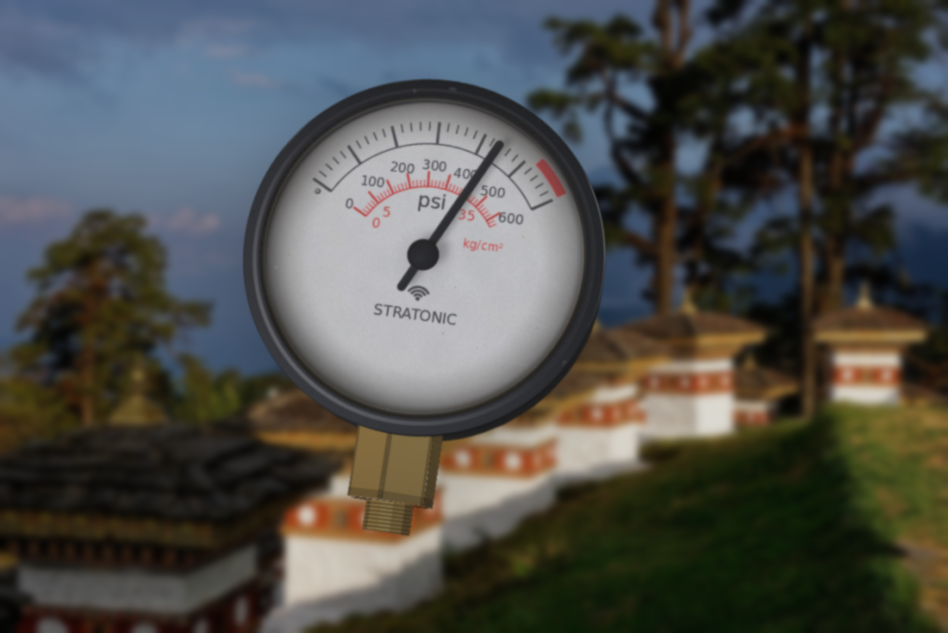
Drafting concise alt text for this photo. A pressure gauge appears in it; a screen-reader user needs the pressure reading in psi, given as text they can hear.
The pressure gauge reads 440 psi
